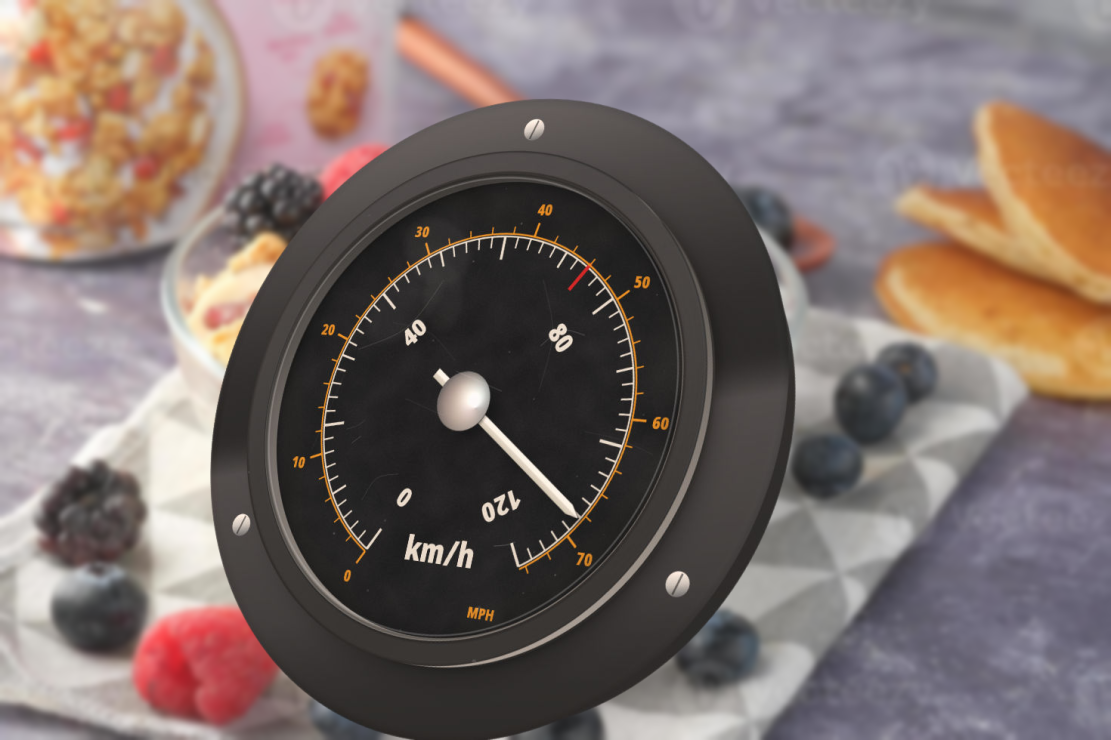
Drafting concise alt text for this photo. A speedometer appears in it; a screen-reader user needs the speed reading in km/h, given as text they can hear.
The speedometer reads 110 km/h
